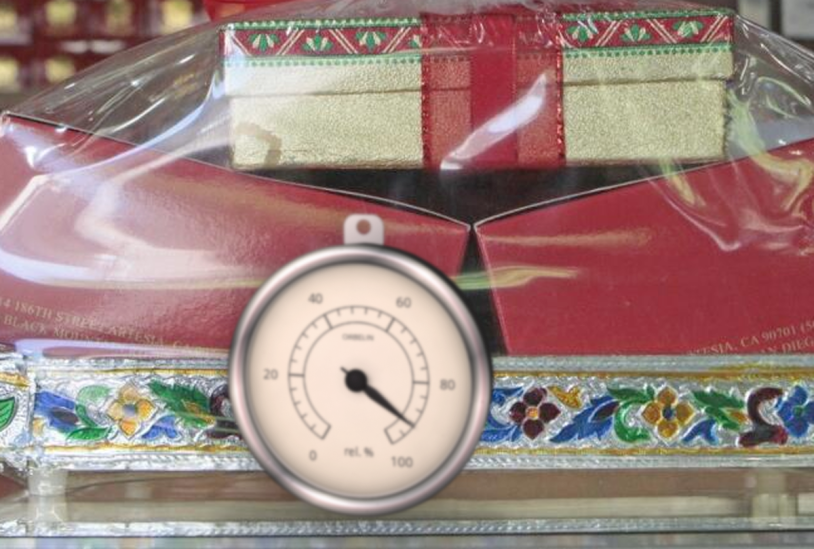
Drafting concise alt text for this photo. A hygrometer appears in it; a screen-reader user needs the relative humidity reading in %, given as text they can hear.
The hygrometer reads 92 %
